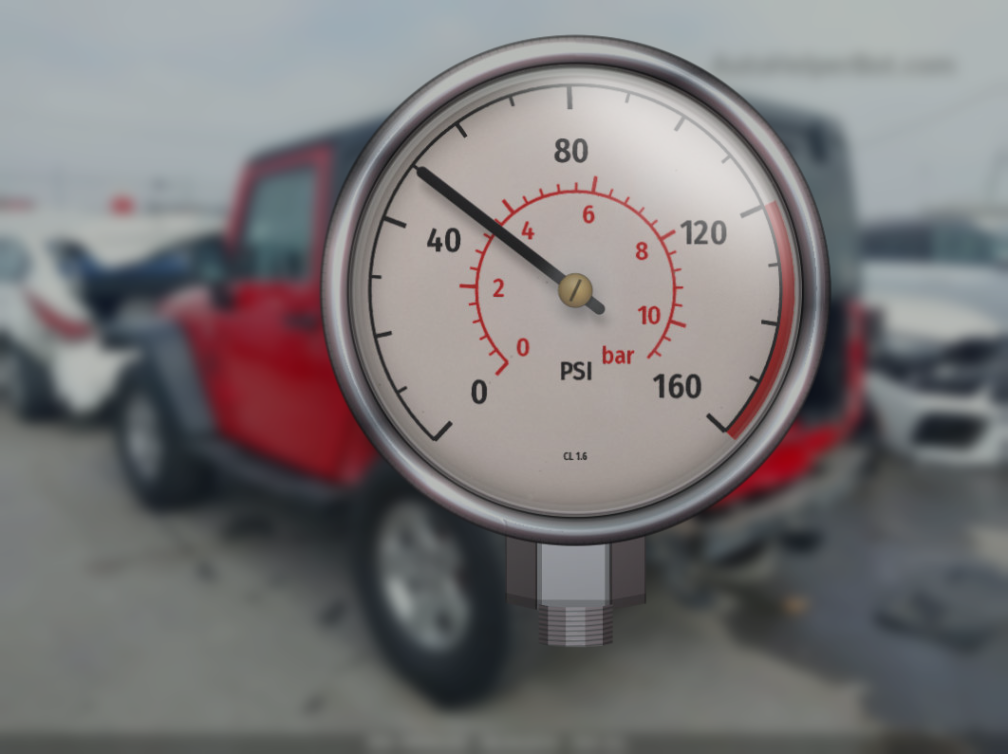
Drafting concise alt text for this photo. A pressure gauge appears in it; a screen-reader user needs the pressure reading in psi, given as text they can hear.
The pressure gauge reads 50 psi
